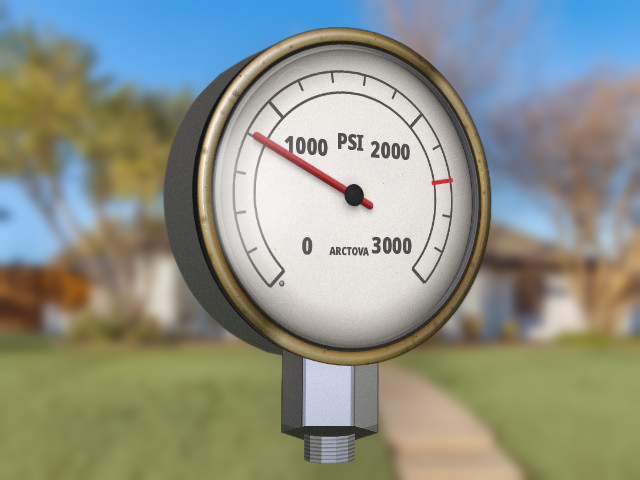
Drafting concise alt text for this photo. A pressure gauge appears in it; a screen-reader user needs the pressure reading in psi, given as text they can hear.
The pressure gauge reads 800 psi
